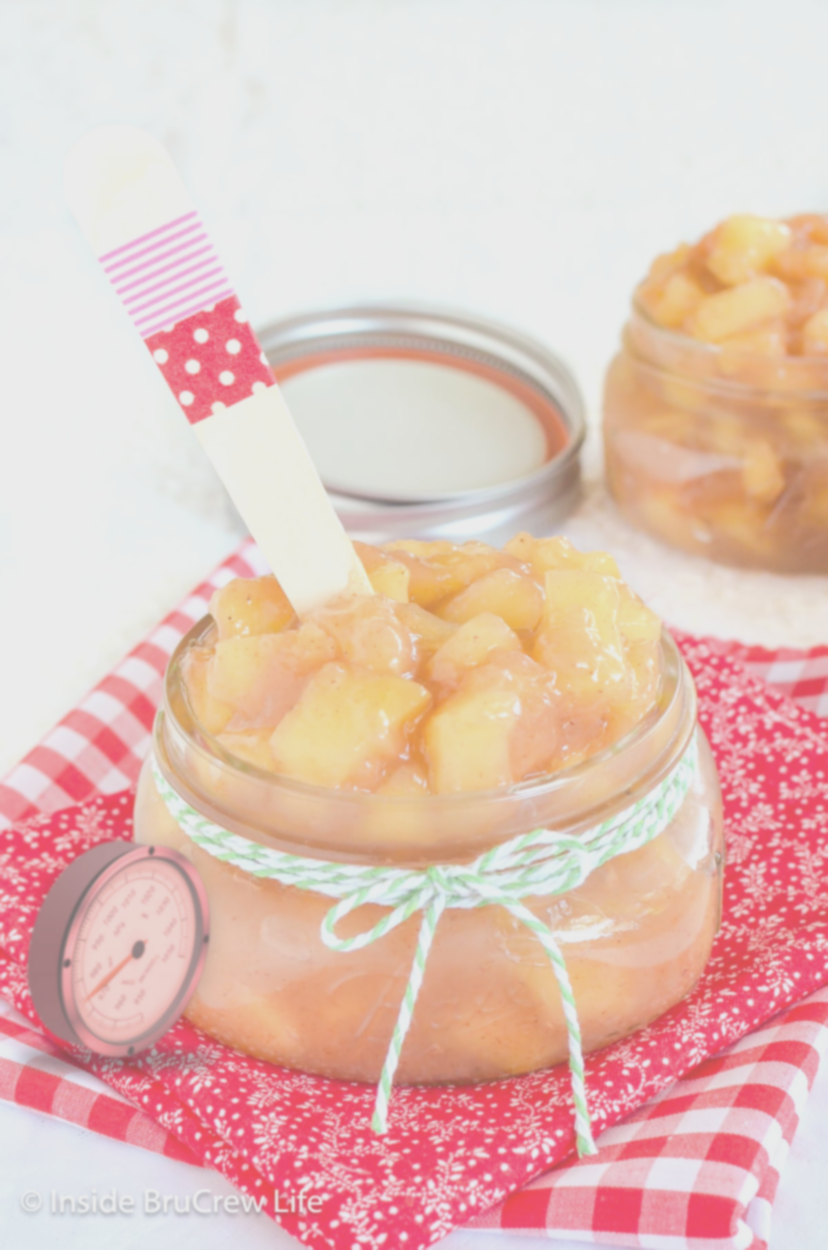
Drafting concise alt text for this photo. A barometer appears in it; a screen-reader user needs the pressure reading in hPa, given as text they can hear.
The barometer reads 975 hPa
